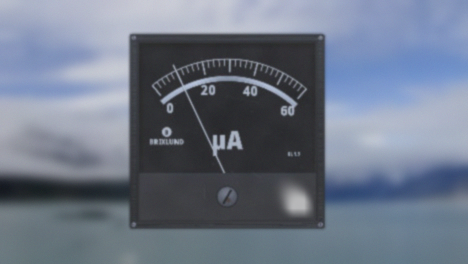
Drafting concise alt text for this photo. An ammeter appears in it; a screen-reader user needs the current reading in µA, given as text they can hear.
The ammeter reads 10 µA
